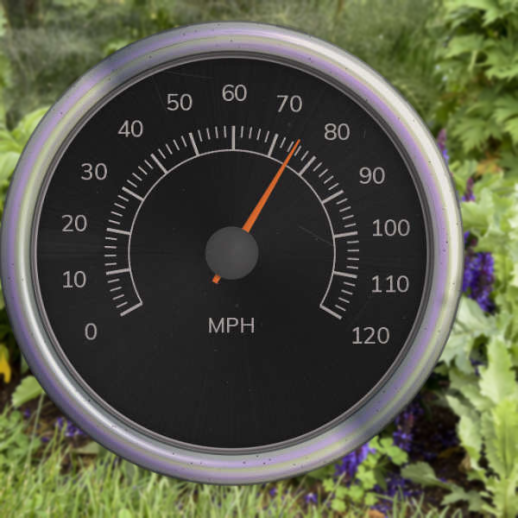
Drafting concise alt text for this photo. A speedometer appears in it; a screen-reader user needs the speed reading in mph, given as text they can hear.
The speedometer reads 75 mph
